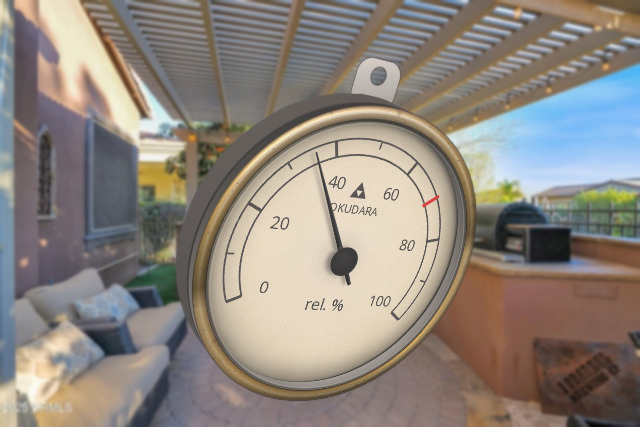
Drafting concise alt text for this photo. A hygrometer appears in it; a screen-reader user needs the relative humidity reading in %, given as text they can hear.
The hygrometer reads 35 %
